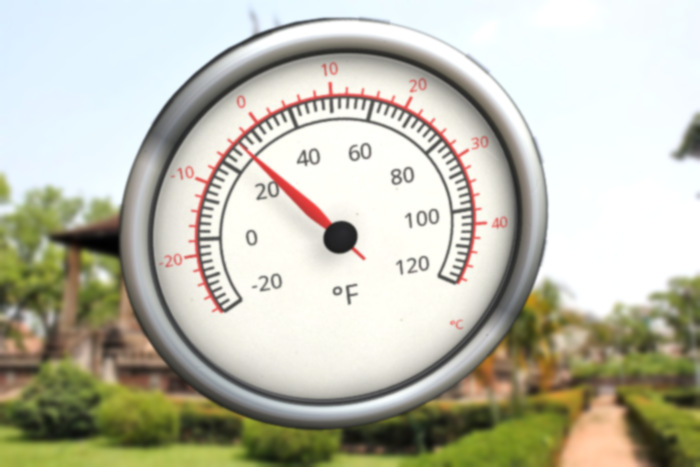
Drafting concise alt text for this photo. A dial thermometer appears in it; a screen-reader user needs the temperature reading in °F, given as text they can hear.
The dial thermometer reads 26 °F
